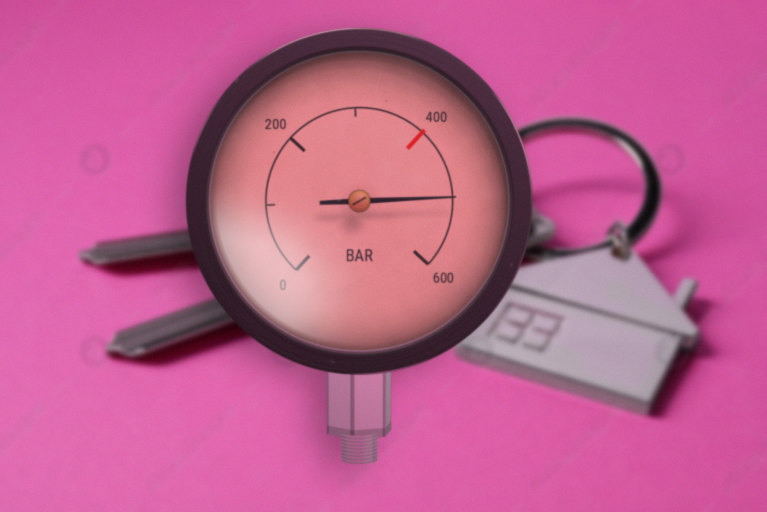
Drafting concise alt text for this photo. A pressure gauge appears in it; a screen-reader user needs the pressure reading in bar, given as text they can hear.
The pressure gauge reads 500 bar
